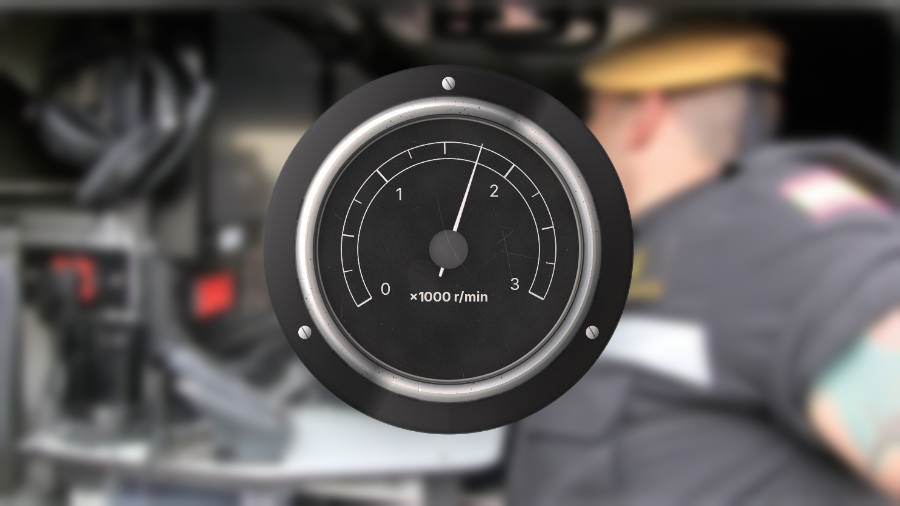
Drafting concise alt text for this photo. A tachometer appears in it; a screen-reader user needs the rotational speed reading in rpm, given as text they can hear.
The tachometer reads 1750 rpm
